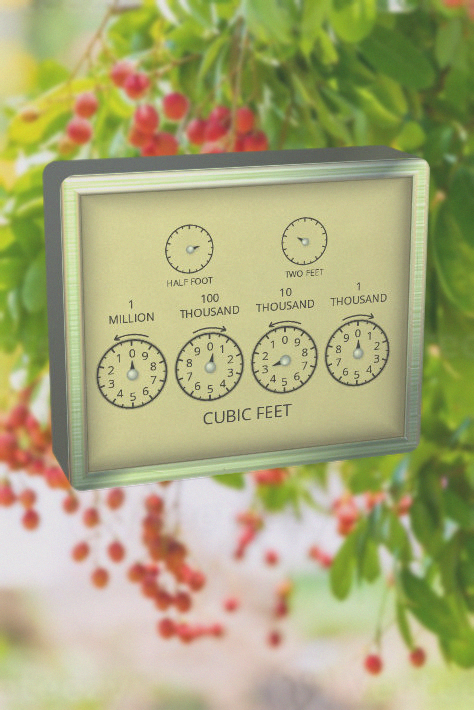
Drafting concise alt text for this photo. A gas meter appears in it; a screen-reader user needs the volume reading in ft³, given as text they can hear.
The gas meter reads 3000 ft³
